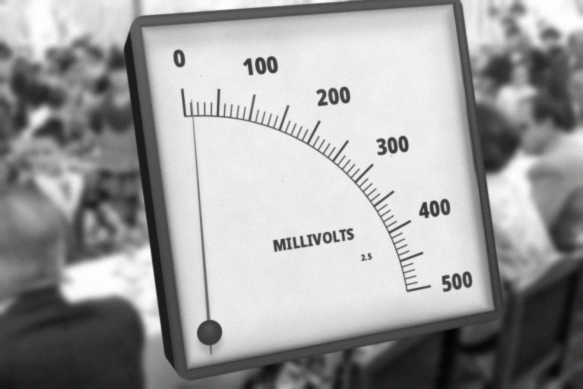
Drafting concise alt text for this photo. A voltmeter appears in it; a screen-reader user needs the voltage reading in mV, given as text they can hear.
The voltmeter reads 10 mV
